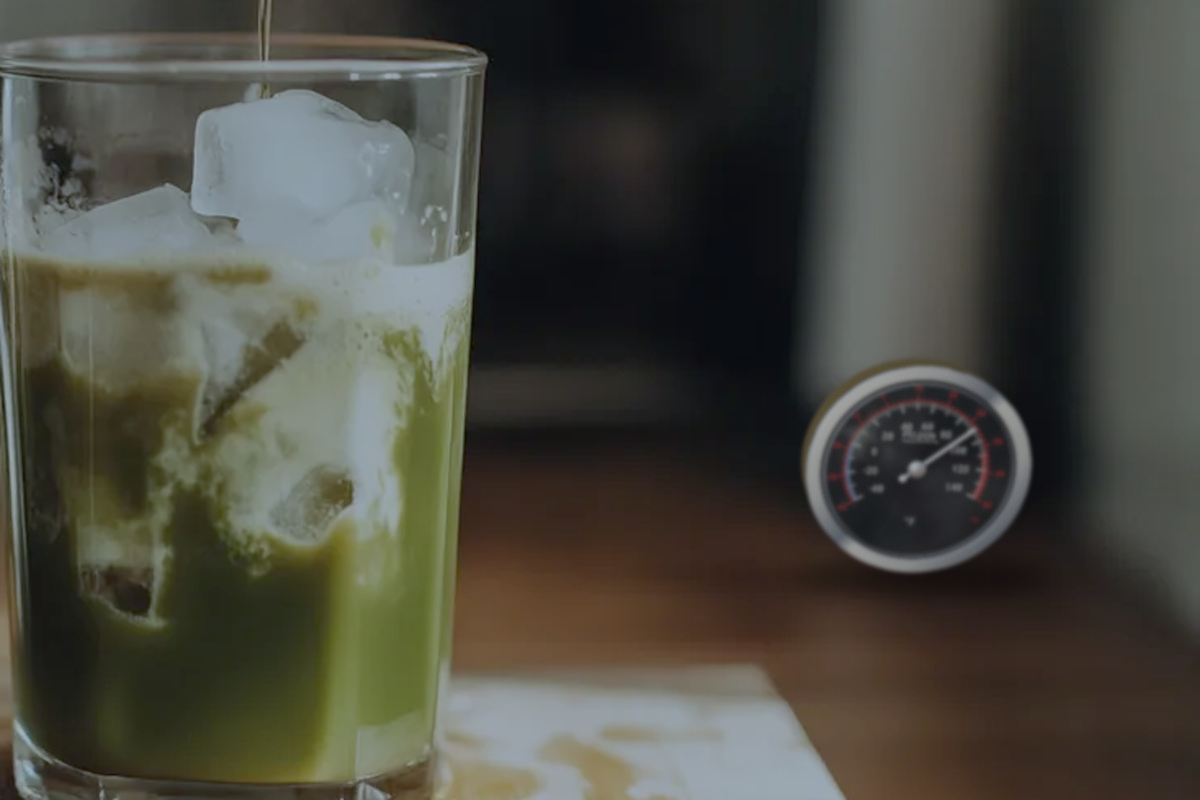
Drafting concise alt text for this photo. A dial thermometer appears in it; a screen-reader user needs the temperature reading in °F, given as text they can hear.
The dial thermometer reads 90 °F
